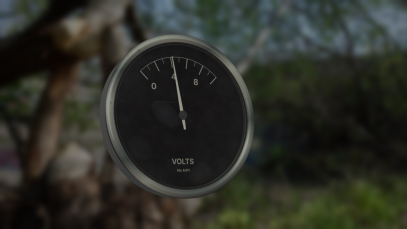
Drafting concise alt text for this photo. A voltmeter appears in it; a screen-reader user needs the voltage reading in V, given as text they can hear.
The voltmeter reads 4 V
